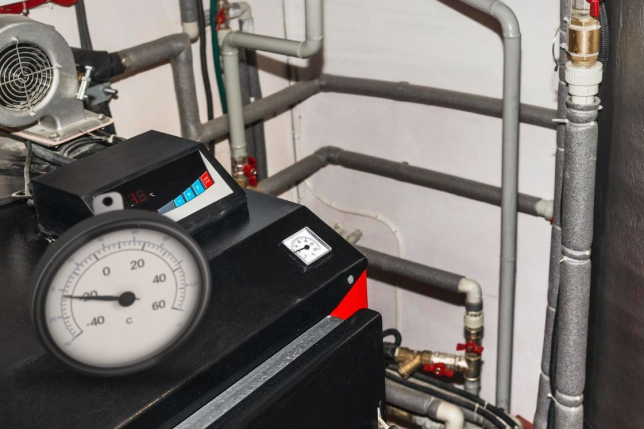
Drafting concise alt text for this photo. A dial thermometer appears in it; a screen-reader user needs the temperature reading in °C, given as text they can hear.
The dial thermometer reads -20 °C
